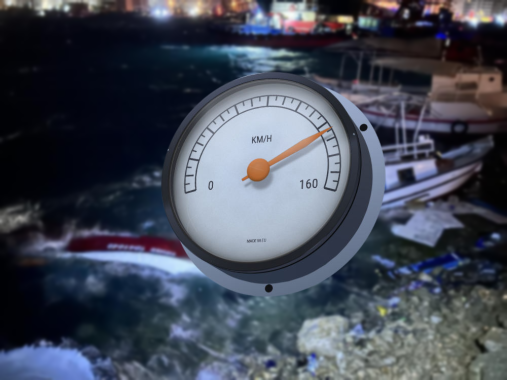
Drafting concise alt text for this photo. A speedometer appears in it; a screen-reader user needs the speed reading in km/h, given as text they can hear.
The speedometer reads 125 km/h
